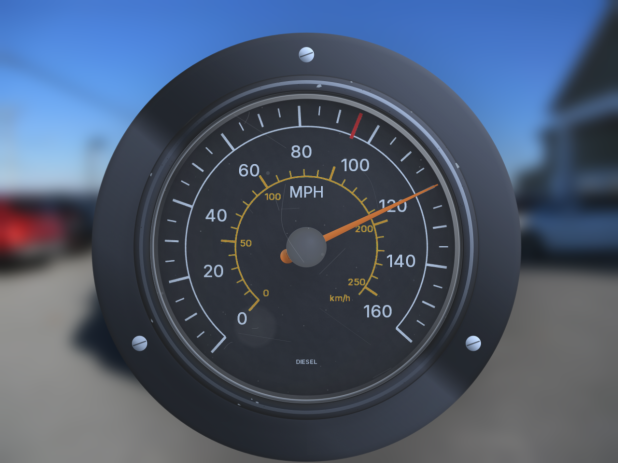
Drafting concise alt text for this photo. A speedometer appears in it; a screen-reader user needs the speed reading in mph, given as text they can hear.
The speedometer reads 120 mph
